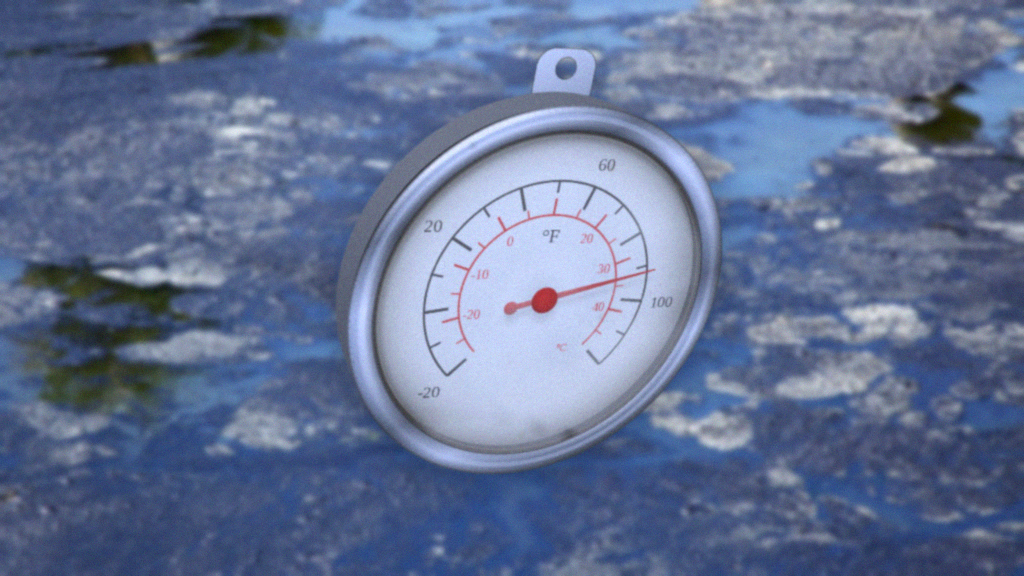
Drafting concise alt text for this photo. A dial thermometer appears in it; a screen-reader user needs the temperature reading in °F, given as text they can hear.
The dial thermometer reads 90 °F
